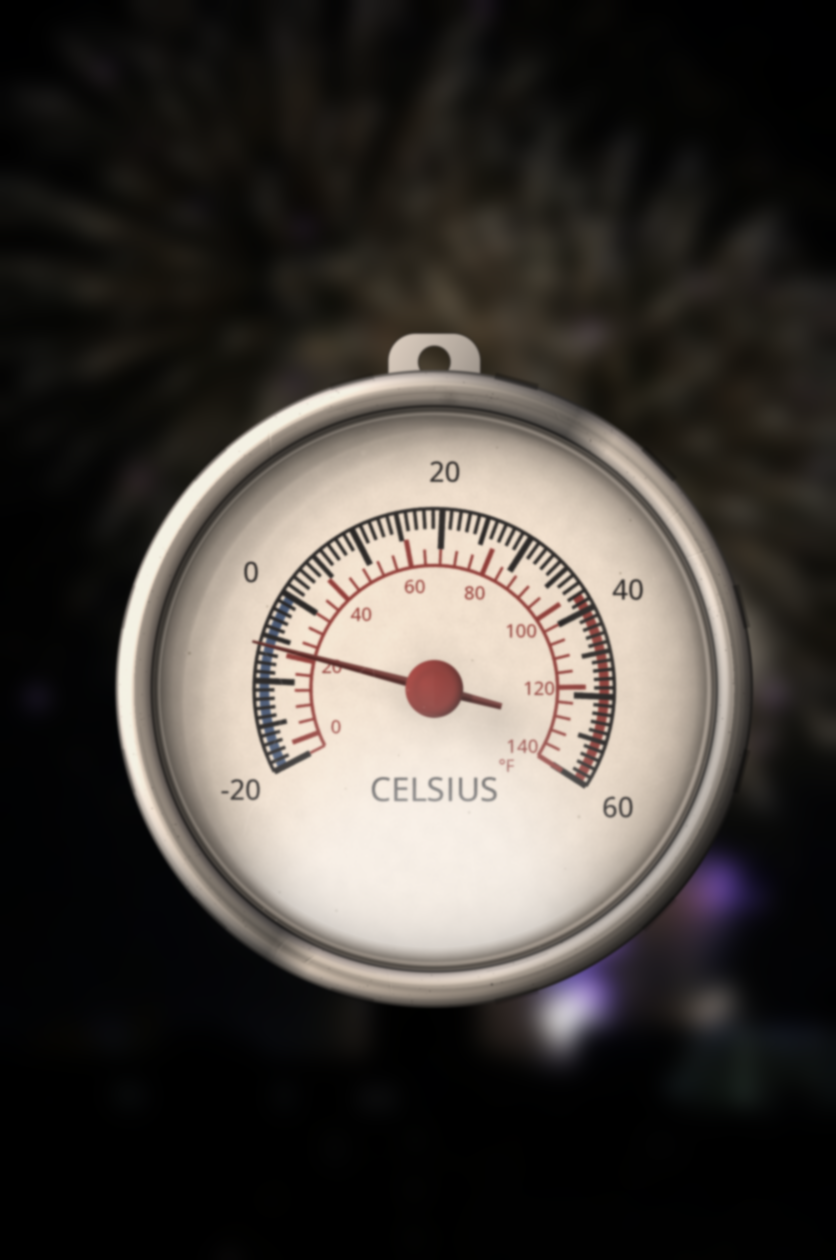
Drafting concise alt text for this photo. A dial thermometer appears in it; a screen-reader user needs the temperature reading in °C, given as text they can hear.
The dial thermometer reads -6 °C
